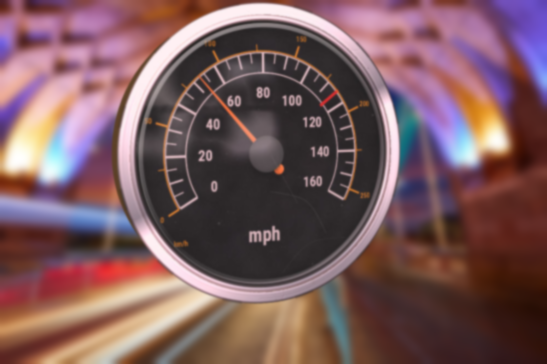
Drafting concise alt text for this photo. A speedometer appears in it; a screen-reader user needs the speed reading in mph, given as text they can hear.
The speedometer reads 52.5 mph
